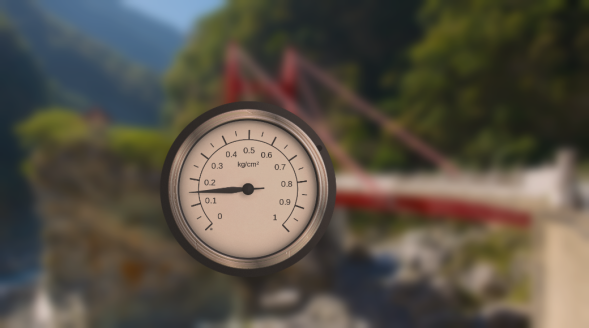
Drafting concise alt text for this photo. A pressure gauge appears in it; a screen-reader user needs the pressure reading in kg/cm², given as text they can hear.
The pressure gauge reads 0.15 kg/cm²
